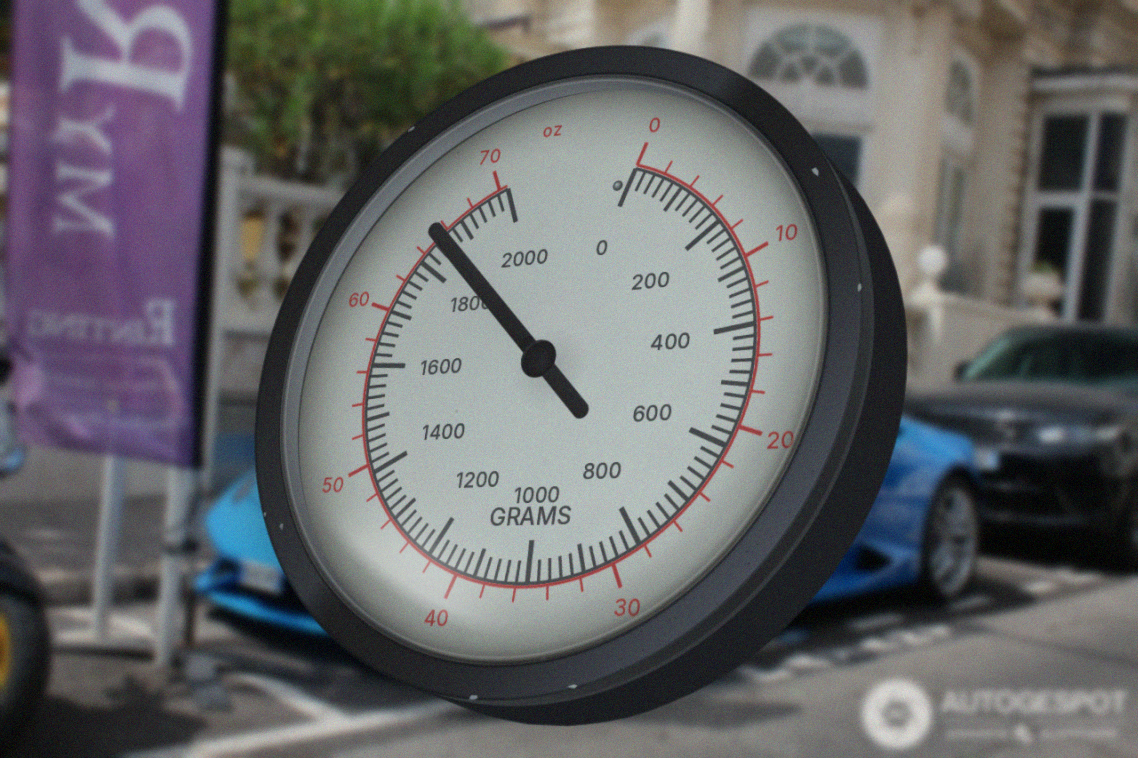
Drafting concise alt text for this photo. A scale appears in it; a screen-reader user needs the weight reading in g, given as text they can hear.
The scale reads 1860 g
